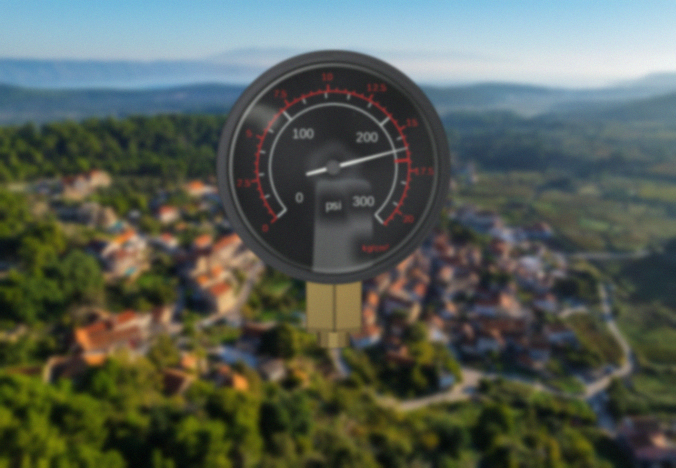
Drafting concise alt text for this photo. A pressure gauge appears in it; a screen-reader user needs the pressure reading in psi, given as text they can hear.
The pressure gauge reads 230 psi
